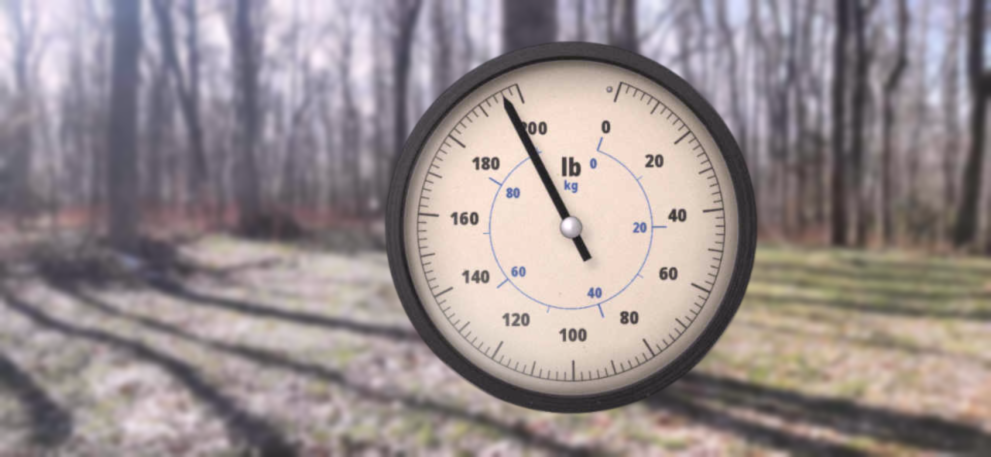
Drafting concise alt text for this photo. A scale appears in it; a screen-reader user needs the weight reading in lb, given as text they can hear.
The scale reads 196 lb
